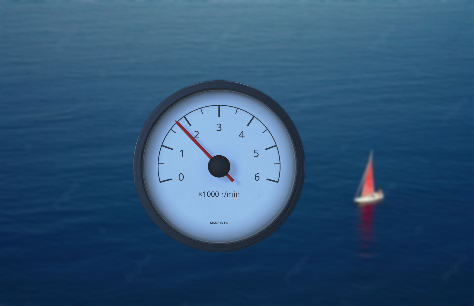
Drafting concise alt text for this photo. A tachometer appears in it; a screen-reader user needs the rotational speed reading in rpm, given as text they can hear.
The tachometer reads 1750 rpm
